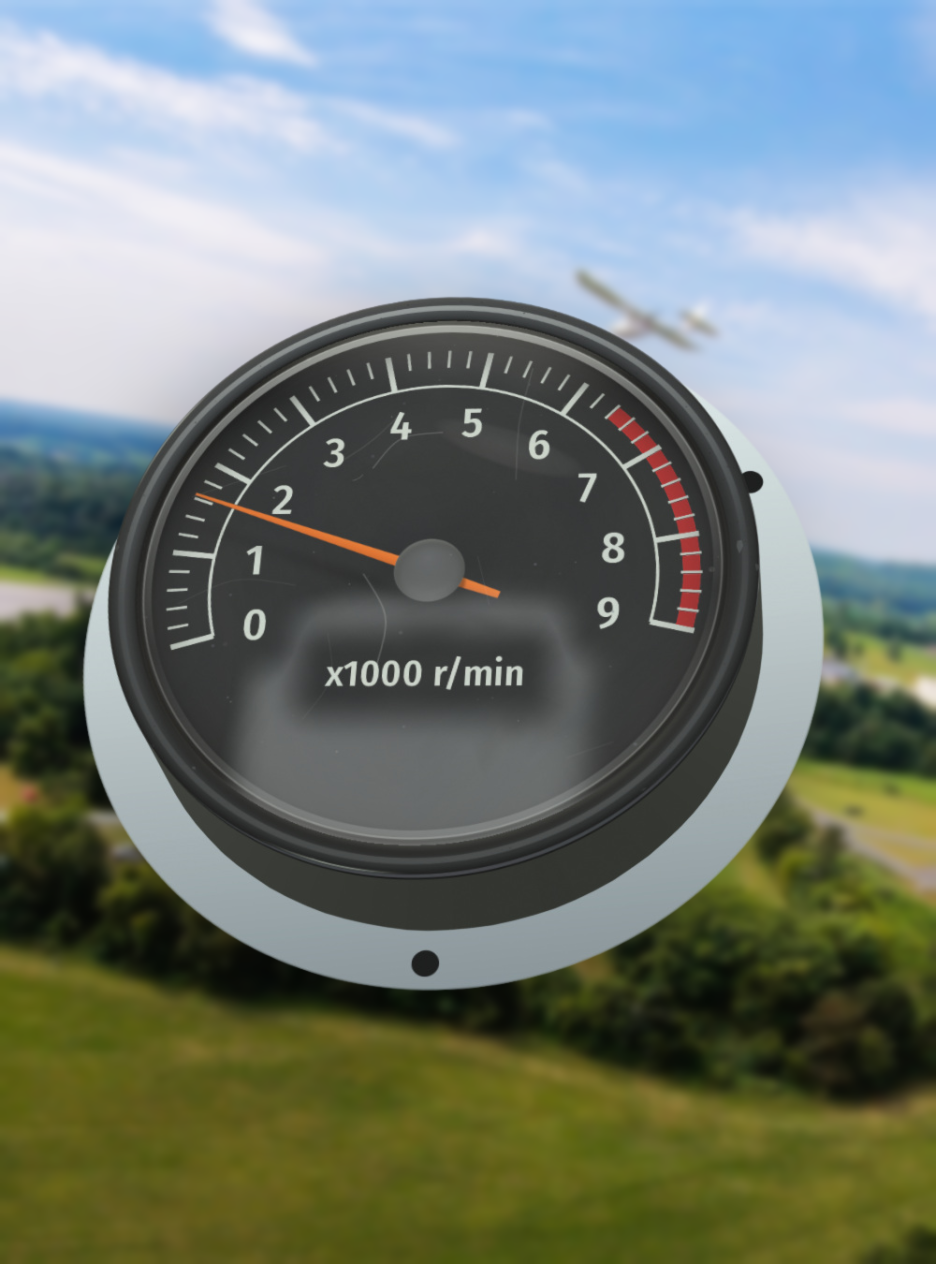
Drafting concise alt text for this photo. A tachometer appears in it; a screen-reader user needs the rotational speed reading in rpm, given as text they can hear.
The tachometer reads 1600 rpm
